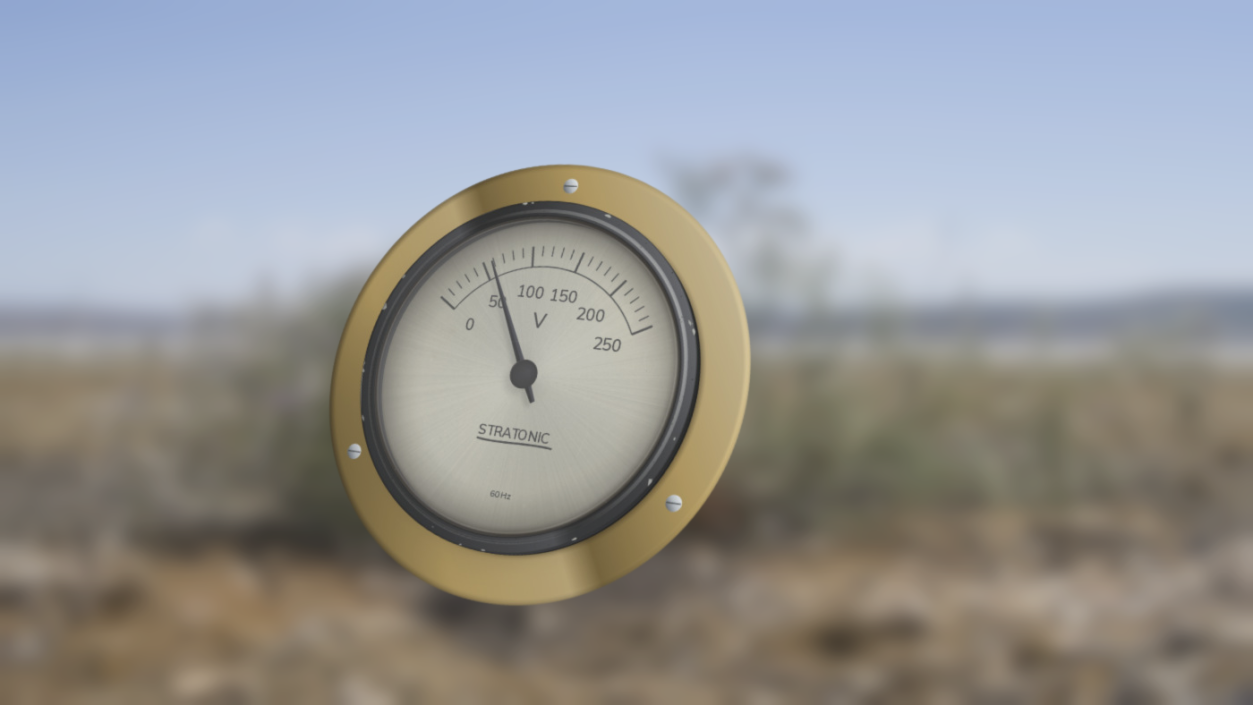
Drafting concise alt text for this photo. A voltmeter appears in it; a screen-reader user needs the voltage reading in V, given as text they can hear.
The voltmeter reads 60 V
